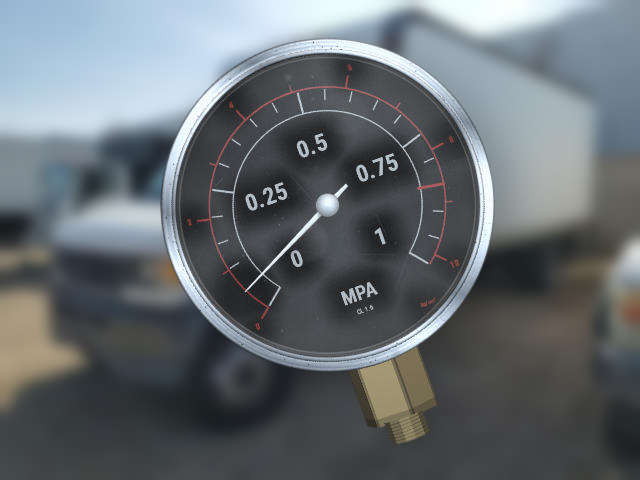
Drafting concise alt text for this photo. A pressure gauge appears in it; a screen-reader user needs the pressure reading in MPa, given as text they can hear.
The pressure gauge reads 0.05 MPa
